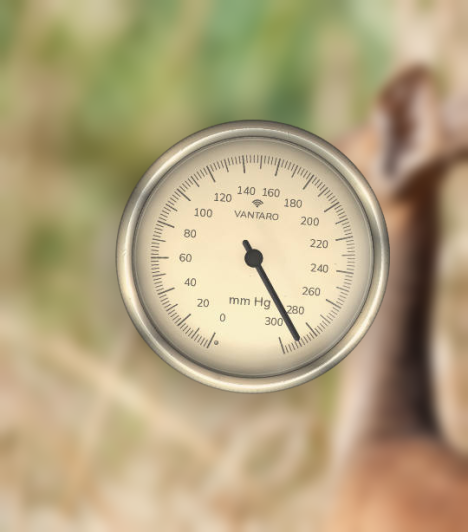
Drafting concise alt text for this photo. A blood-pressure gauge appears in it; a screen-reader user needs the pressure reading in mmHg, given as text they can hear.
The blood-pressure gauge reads 290 mmHg
